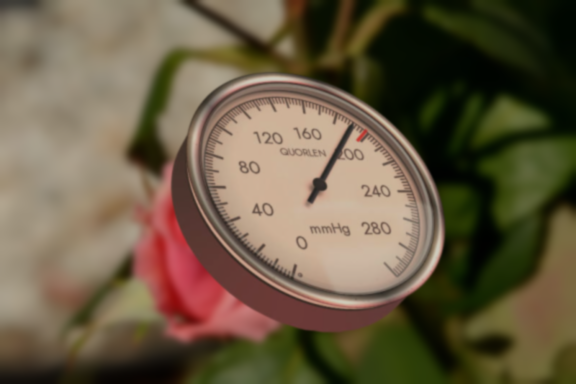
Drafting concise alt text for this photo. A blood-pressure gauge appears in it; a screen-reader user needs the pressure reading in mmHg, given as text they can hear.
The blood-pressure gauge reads 190 mmHg
